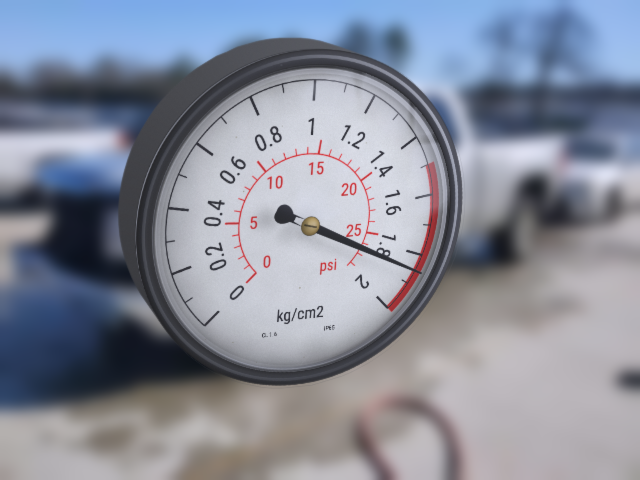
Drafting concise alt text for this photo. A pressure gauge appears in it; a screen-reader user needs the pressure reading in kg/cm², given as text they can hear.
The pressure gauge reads 1.85 kg/cm²
